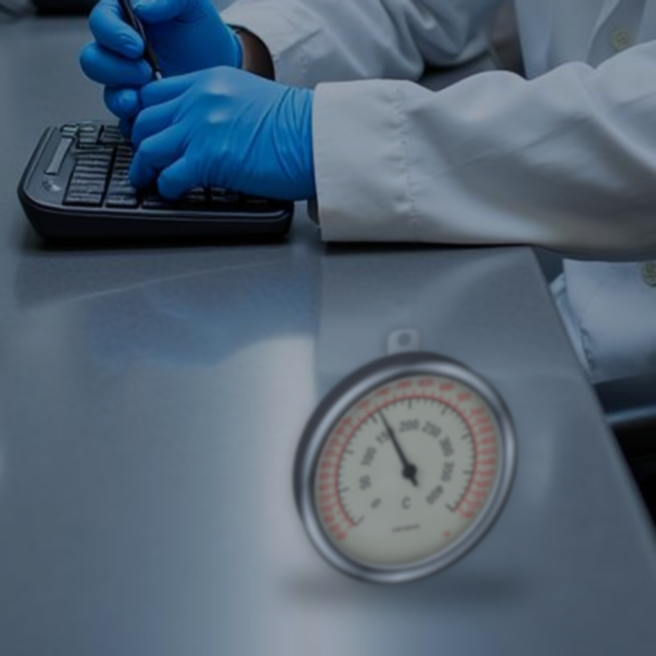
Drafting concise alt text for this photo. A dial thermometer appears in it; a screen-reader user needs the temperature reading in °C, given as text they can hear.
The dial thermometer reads 160 °C
